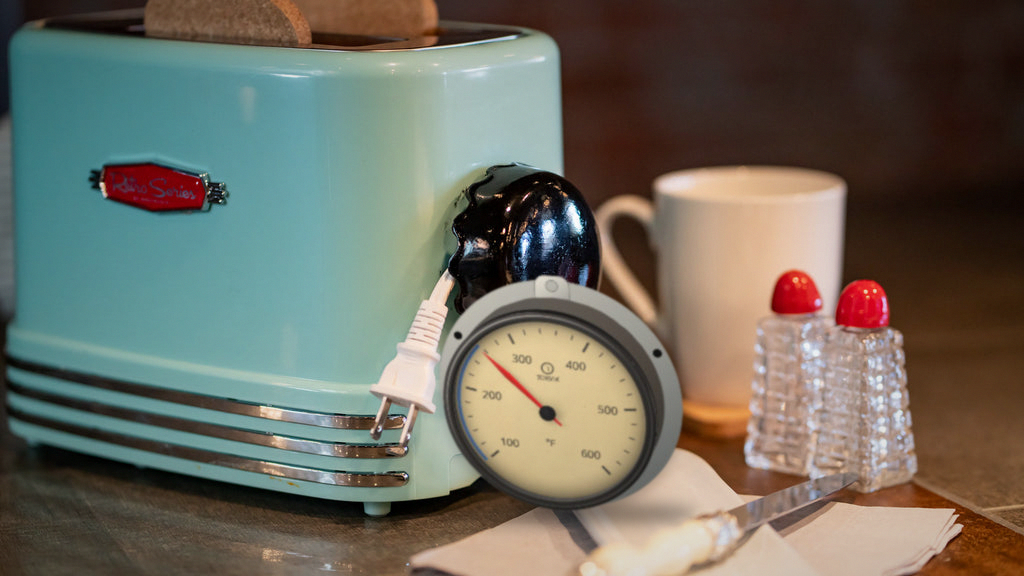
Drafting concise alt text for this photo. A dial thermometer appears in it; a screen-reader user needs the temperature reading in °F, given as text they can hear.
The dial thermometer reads 260 °F
